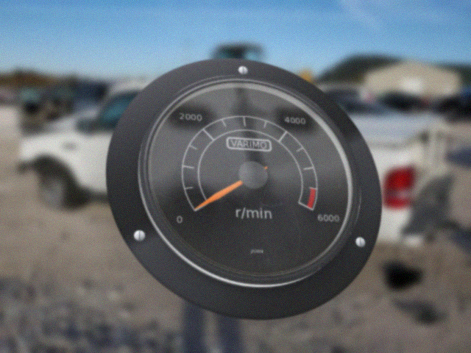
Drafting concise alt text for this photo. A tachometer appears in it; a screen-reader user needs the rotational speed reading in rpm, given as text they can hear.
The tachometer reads 0 rpm
